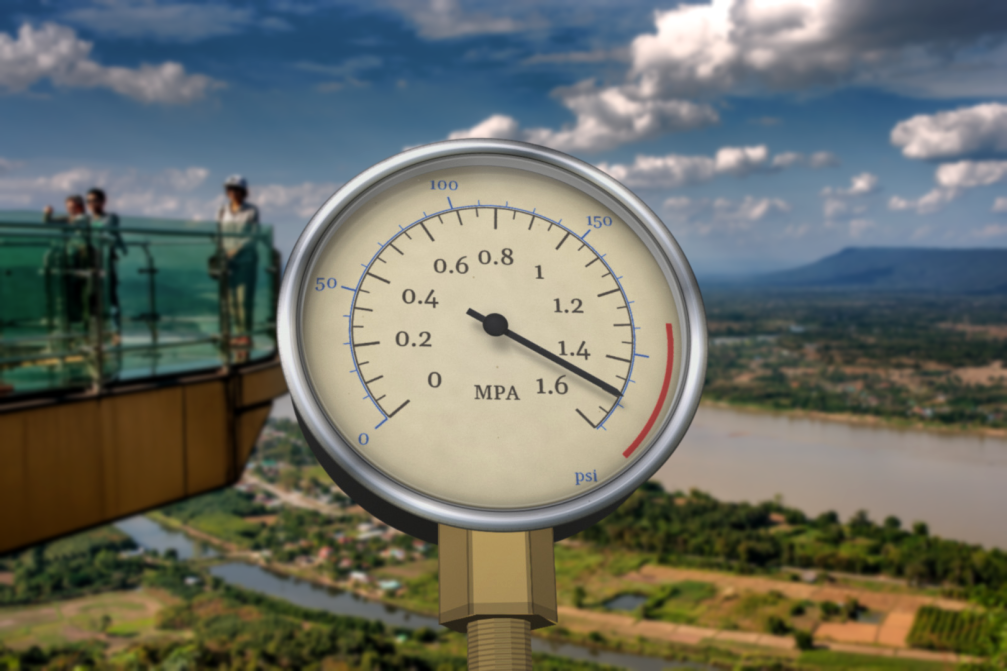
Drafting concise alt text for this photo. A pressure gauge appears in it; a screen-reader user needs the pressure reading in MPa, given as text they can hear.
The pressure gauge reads 1.5 MPa
